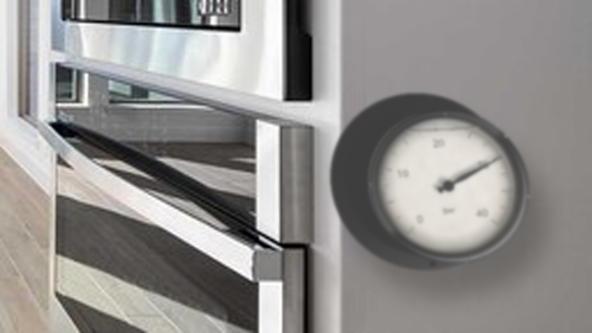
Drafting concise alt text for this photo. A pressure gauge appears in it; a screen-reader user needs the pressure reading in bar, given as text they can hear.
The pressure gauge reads 30 bar
